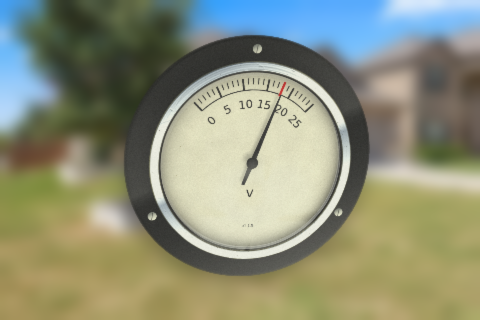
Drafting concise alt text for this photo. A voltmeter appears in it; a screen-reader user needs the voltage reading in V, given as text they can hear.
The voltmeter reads 18 V
